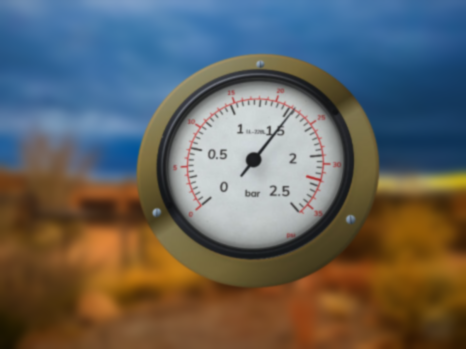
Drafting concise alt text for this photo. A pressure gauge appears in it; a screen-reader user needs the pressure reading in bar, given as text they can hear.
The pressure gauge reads 1.55 bar
